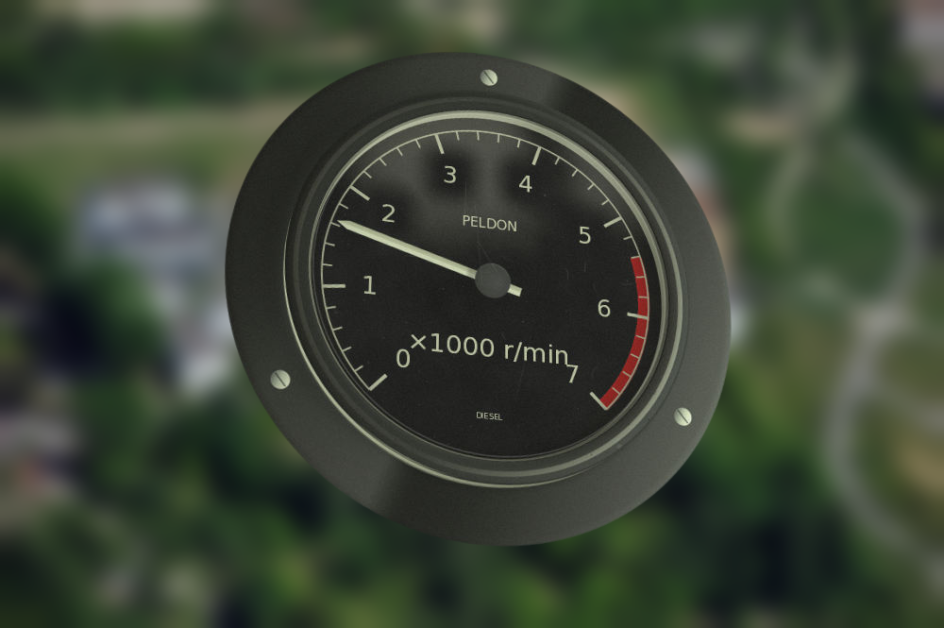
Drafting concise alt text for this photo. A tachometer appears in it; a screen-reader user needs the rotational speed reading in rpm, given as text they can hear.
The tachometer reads 1600 rpm
